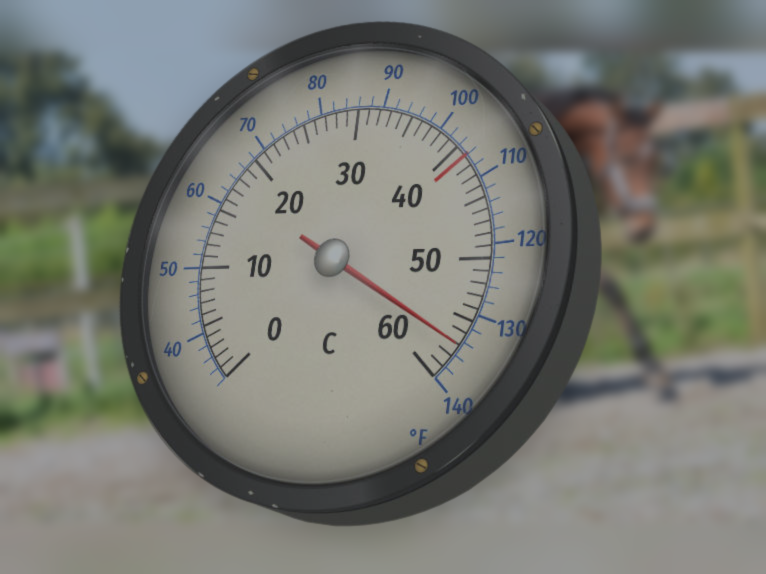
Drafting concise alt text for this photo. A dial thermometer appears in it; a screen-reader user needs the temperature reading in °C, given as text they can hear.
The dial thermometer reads 57 °C
